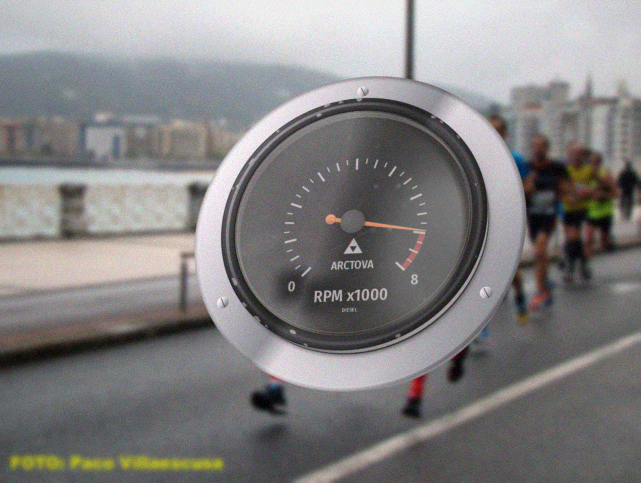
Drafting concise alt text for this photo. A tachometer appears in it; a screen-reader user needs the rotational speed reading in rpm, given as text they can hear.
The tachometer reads 7000 rpm
